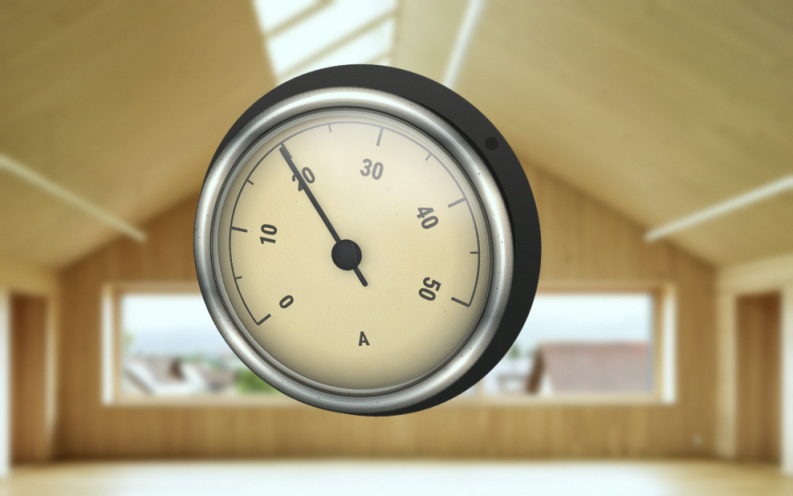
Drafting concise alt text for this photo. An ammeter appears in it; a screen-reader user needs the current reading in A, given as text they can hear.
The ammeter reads 20 A
